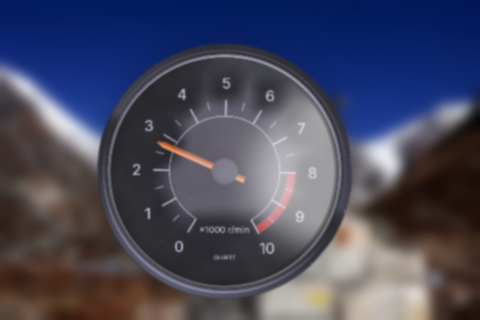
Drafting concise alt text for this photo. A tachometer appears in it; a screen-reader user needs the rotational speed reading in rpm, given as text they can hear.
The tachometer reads 2750 rpm
